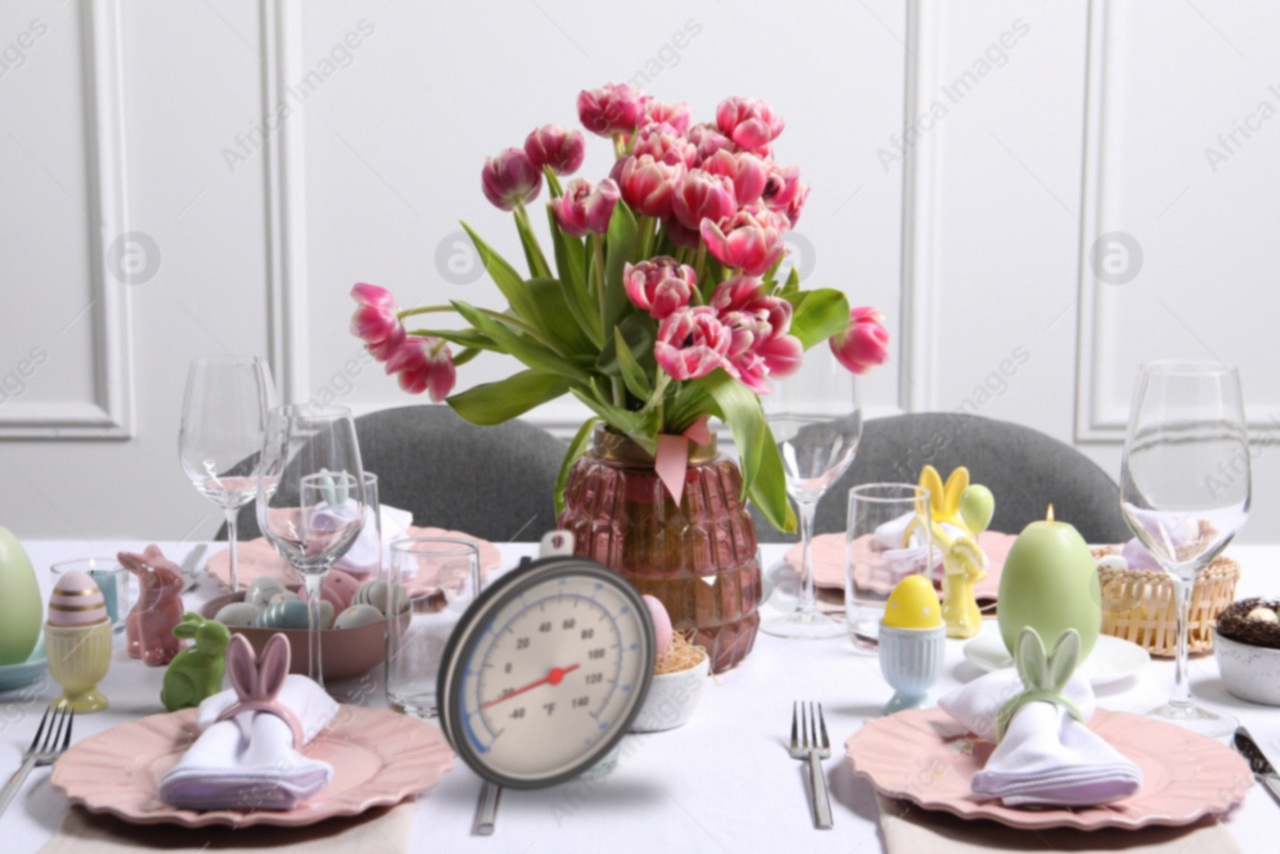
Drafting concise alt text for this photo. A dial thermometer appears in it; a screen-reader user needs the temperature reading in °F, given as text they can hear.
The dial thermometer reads -20 °F
